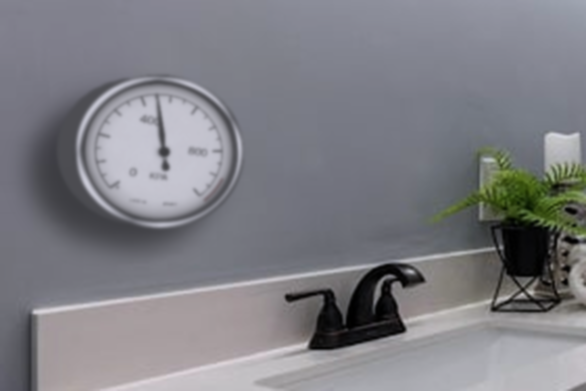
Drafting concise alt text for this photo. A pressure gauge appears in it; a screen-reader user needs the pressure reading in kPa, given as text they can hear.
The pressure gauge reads 450 kPa
